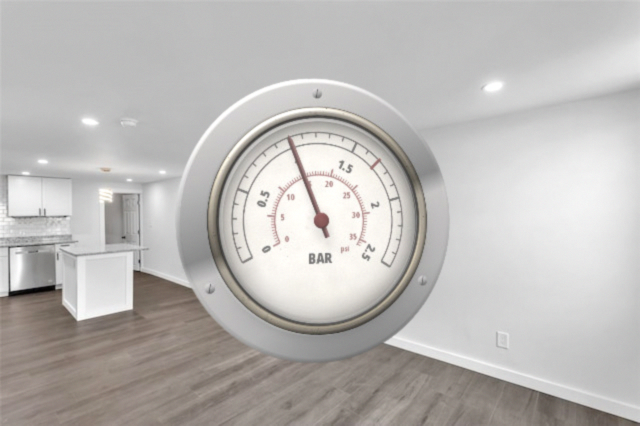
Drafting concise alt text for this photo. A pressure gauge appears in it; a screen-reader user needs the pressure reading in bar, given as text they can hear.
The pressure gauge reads 1 bar
